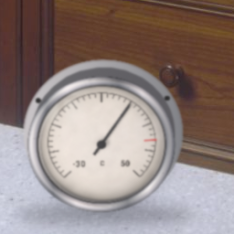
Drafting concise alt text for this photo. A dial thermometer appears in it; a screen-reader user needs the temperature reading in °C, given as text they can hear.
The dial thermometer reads 20 °C
